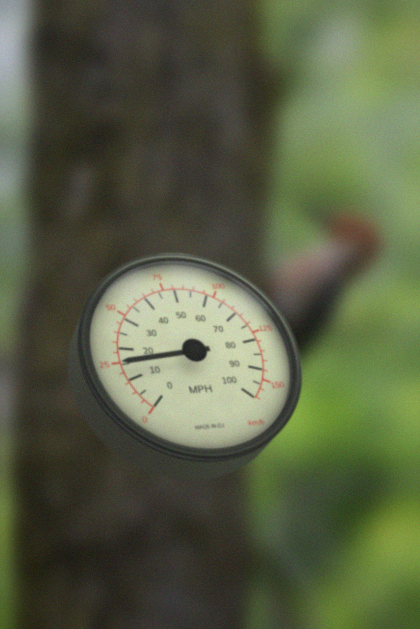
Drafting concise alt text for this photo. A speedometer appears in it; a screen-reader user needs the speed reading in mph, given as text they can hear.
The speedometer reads 15 mph
